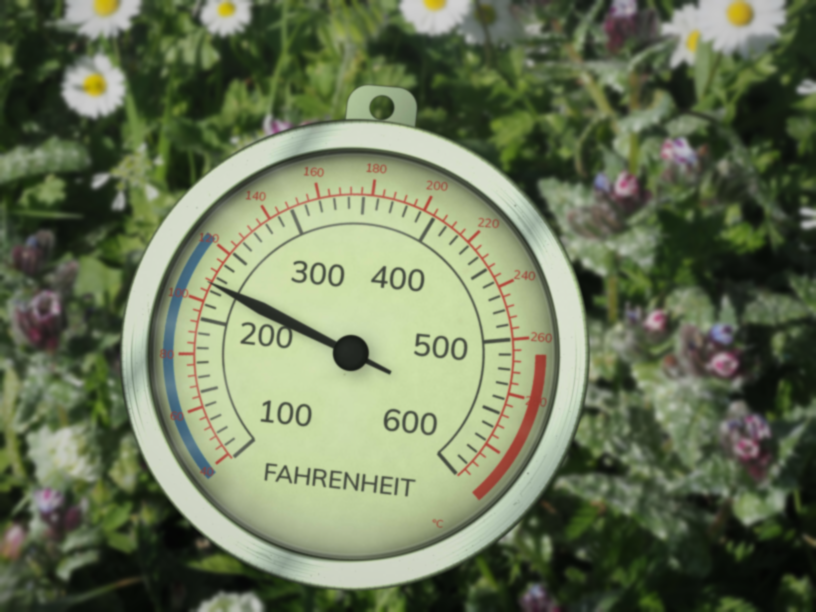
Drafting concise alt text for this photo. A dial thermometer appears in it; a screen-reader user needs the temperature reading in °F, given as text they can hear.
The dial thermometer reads 225 °F
